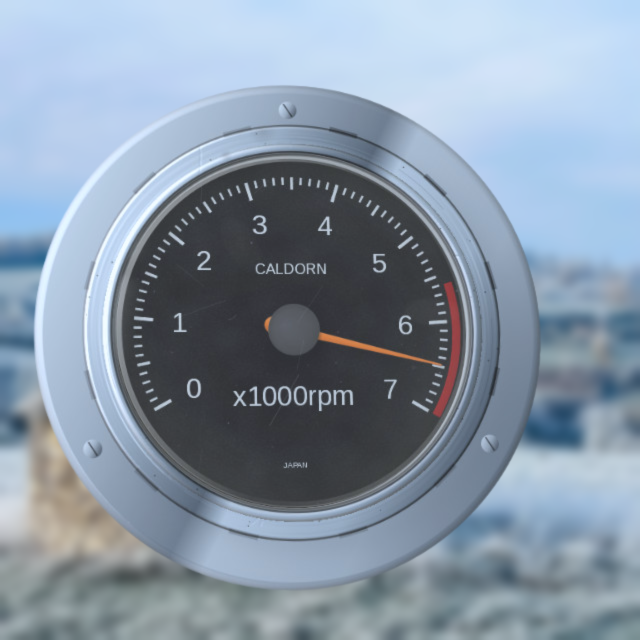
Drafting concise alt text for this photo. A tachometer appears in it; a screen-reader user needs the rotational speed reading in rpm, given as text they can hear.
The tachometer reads 6500 rpm
